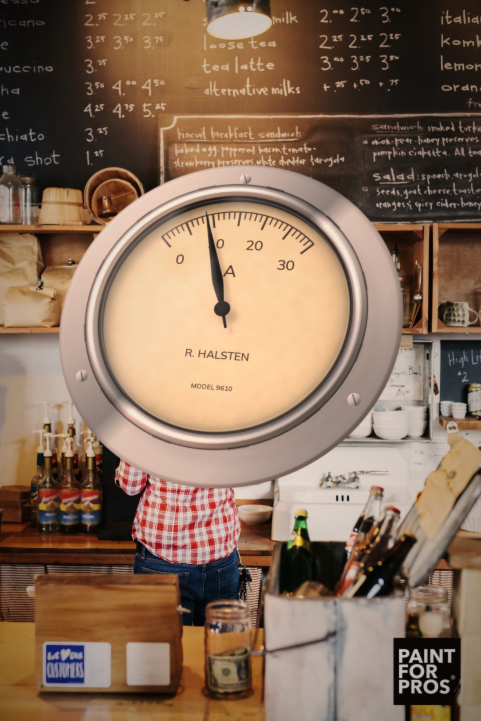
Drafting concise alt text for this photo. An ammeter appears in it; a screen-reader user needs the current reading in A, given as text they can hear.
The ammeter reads 9 A
